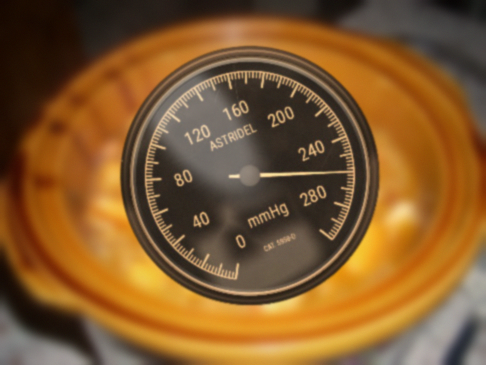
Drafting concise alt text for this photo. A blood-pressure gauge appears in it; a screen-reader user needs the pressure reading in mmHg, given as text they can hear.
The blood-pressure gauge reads 260 mmHg
